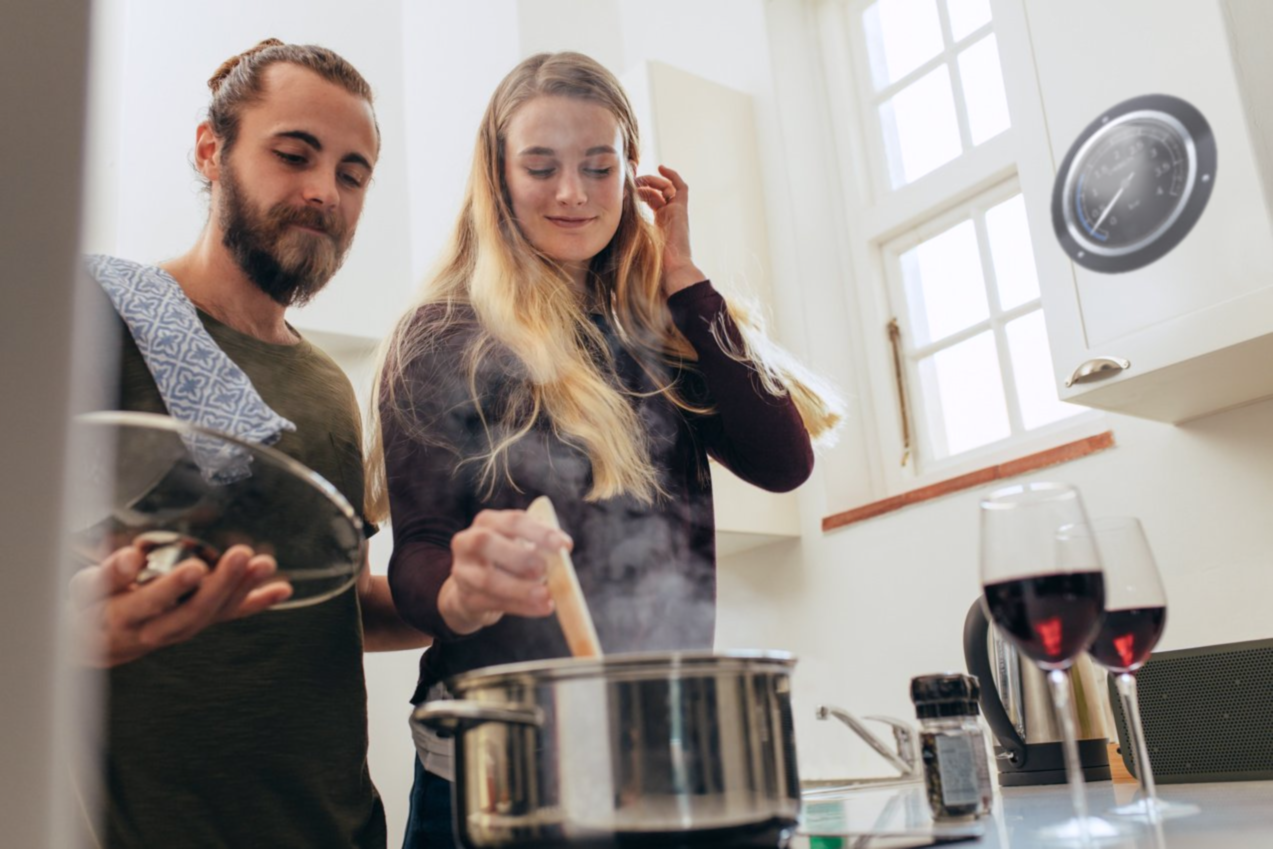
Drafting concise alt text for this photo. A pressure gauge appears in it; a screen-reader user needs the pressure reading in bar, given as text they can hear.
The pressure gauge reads 0.25 bar
